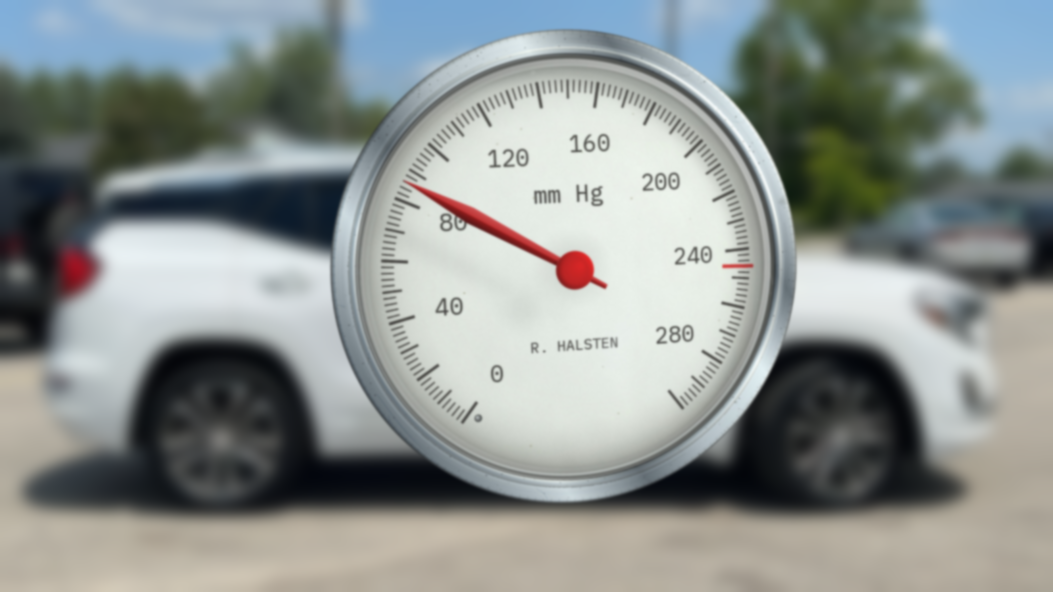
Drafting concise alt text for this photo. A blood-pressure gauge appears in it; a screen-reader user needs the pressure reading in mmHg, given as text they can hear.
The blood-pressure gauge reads 86 mmHg
